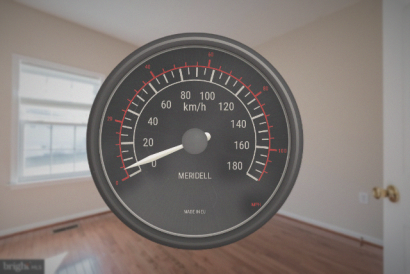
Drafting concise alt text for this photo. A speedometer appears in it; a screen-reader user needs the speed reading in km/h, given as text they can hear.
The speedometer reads 5 km/h
